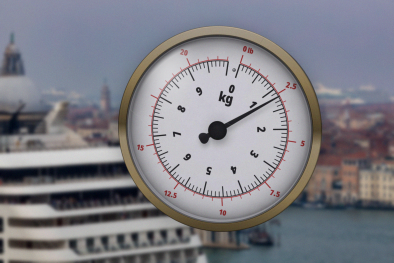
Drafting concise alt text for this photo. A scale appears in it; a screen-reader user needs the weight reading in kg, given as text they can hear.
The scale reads 1.2 kg
